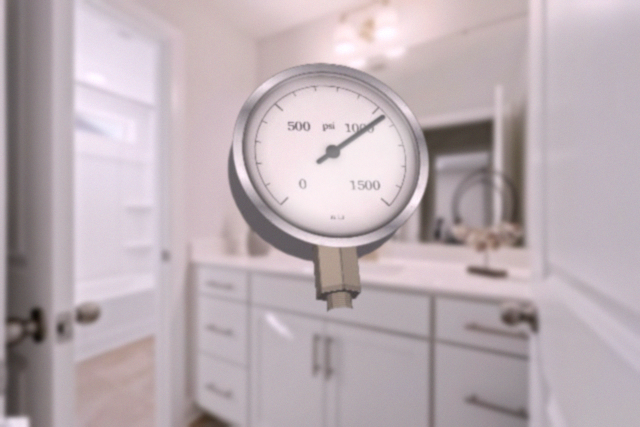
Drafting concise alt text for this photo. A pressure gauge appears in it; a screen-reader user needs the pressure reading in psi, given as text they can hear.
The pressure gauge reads 1050 psi
